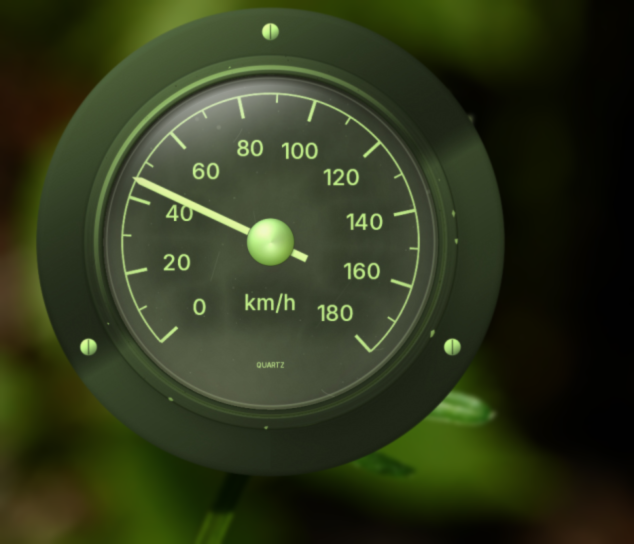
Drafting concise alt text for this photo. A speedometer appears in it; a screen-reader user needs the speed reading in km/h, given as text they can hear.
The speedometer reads 45 km/h
